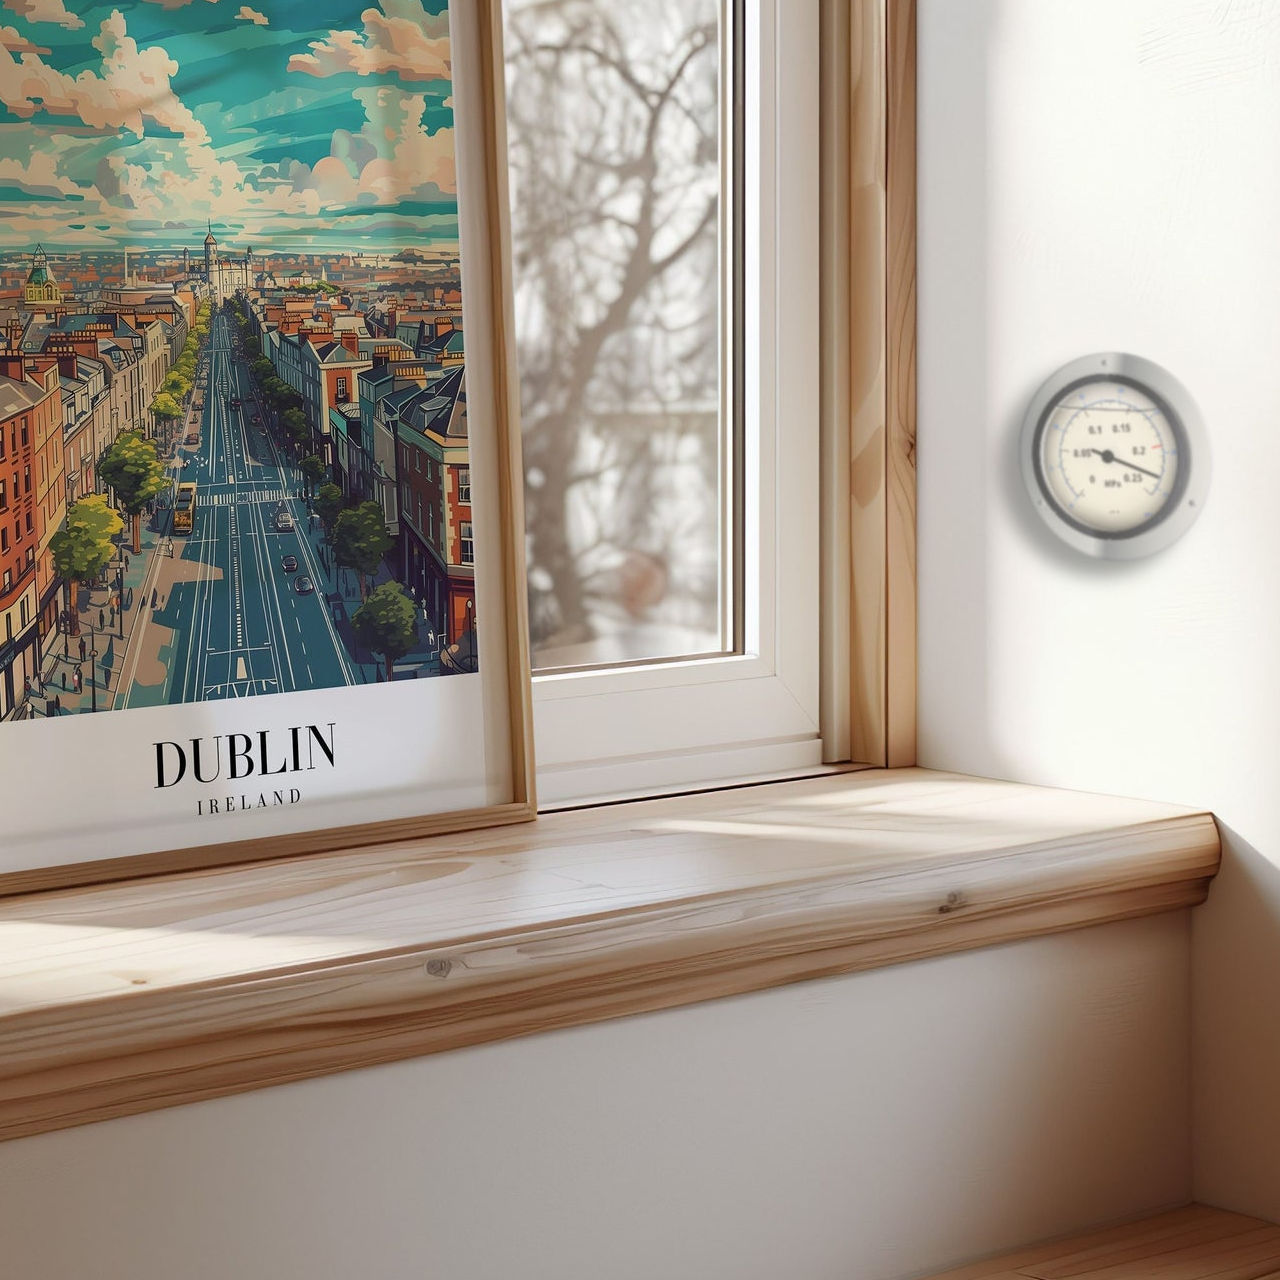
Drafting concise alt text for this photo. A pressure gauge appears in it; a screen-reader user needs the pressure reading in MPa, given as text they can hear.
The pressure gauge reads 0.23 MPa
